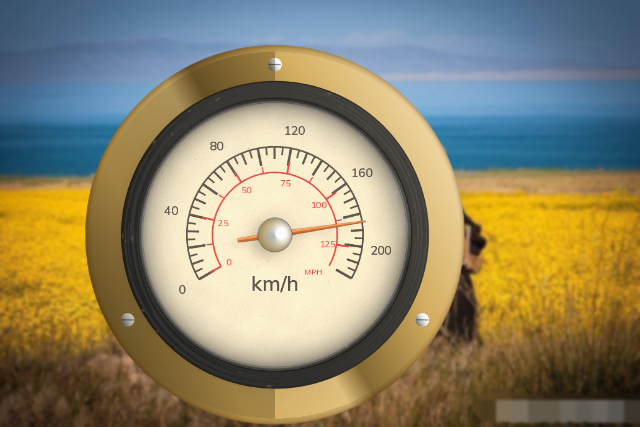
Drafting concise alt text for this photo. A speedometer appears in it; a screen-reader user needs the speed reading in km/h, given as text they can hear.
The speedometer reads 185 km/h
